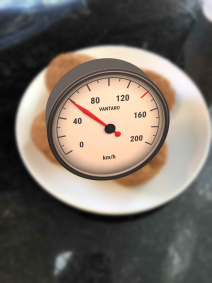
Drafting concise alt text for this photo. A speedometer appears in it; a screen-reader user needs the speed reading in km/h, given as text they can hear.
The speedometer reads 60 km/h
